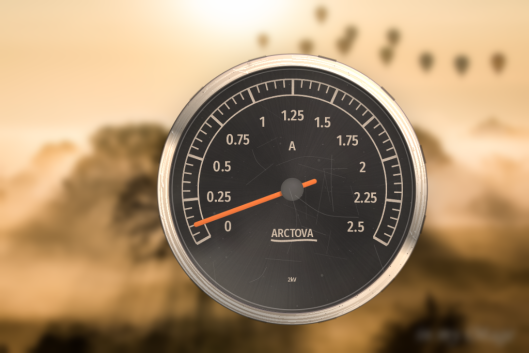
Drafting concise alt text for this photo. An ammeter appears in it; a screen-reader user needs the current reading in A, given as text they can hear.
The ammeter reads 0.1 A
